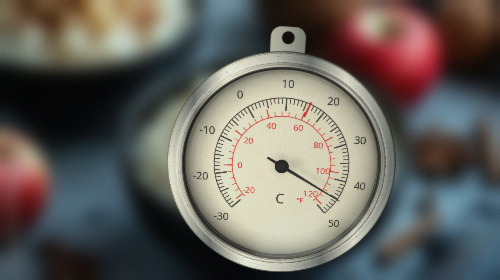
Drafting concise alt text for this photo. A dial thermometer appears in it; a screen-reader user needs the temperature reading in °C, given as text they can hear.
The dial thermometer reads 45 °C
